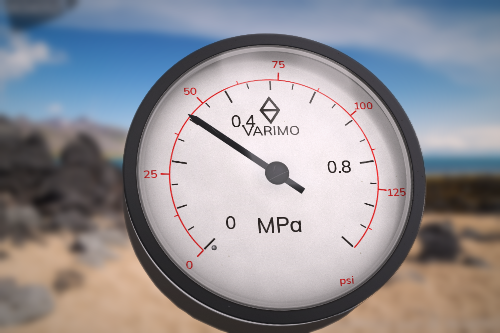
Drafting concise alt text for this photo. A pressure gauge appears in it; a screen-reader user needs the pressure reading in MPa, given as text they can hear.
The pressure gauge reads 0.3 MPa
